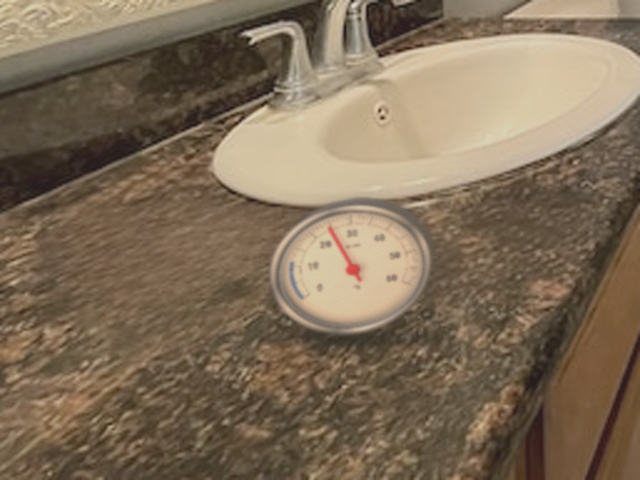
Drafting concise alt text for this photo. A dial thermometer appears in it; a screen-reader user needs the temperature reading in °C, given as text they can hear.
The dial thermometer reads 25 °C
